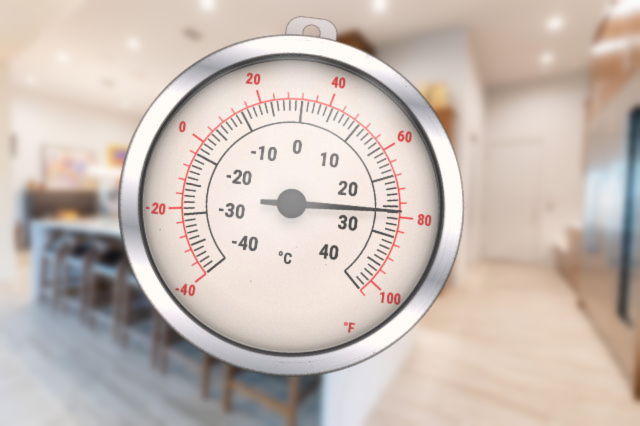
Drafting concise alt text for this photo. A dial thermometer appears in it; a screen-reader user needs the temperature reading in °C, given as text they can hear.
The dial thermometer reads 26 °C
